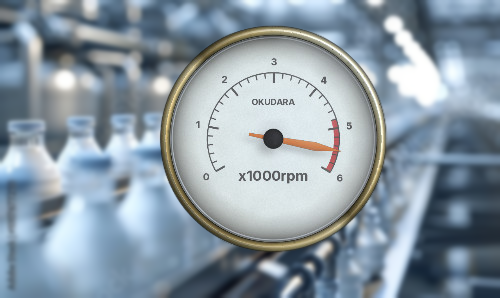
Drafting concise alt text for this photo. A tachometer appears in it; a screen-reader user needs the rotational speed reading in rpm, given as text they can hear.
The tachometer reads 5500 rpm
